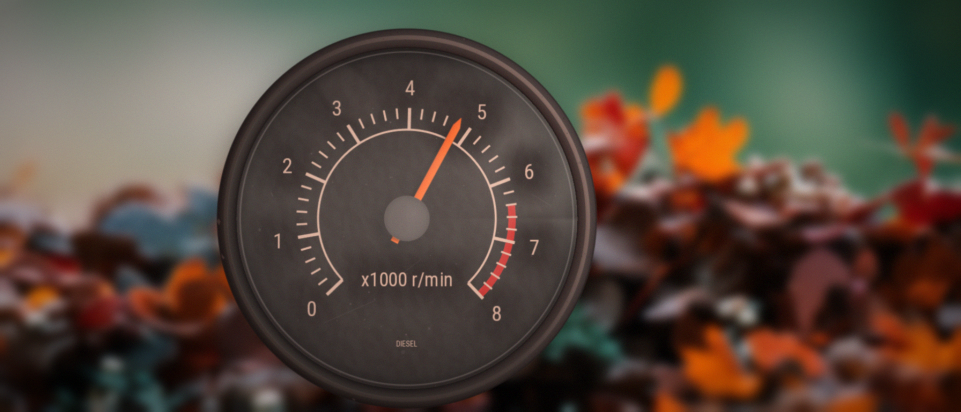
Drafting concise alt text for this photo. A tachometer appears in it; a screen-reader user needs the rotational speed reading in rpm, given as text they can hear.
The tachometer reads 4800 rpm
